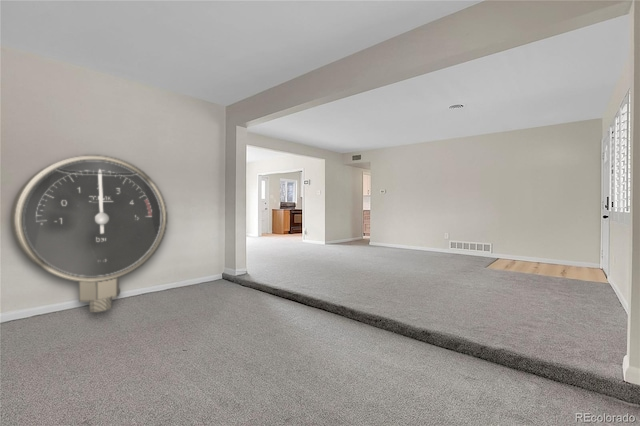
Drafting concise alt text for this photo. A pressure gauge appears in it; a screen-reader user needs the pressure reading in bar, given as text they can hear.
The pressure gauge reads 2 bar
